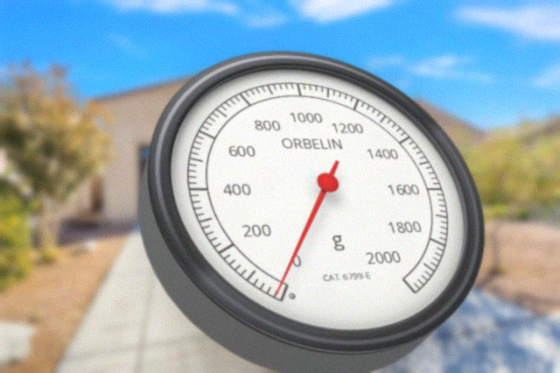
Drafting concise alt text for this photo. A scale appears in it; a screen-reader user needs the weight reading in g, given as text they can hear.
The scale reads 20 g
